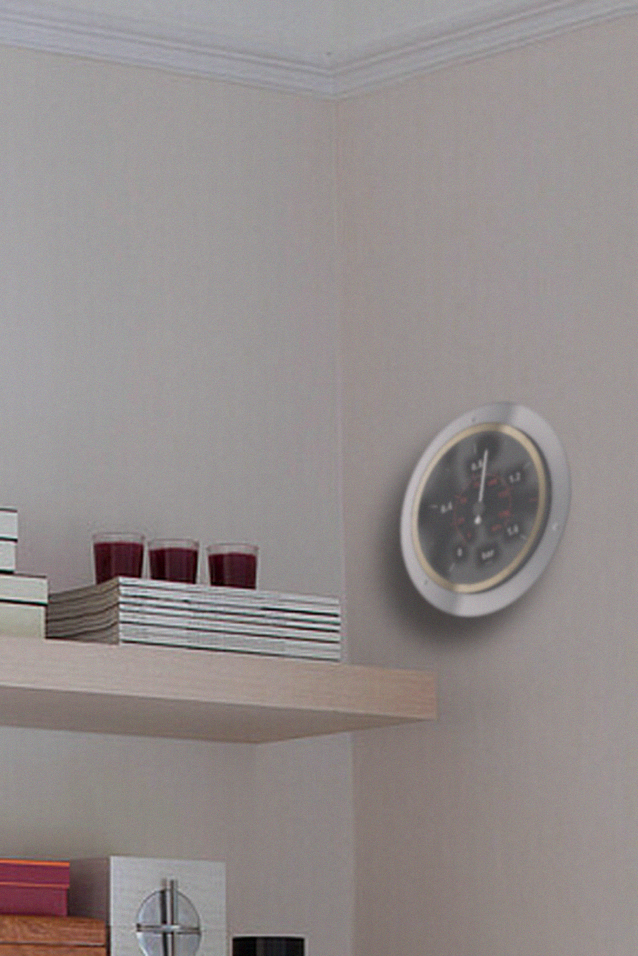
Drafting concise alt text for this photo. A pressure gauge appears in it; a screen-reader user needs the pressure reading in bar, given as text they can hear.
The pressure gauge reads 0.9 bar
